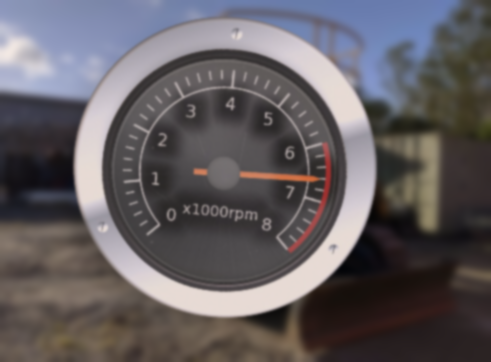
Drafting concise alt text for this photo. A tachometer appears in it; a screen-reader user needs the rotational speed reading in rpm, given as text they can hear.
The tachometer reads 6600 rpm
